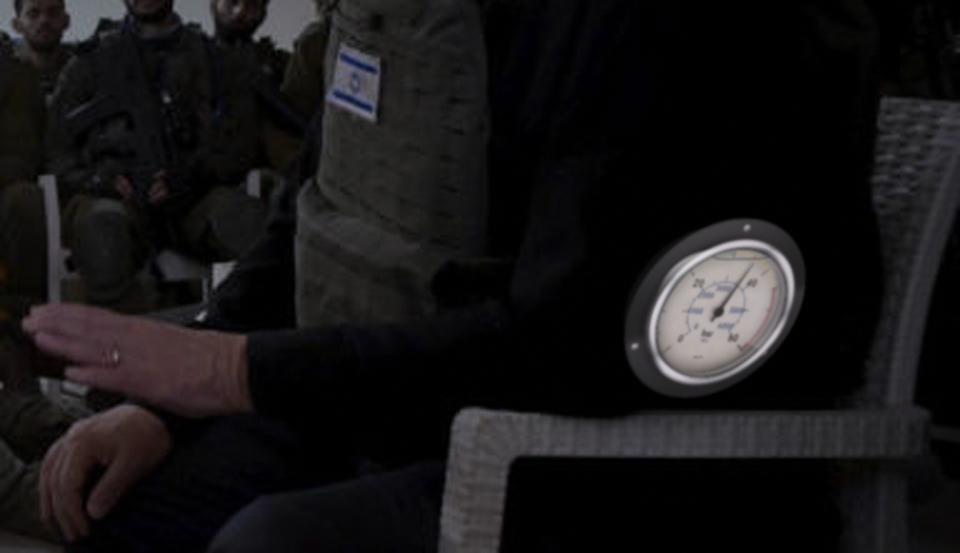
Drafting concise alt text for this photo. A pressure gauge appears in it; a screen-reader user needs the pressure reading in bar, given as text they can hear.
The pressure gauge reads 35 bar
